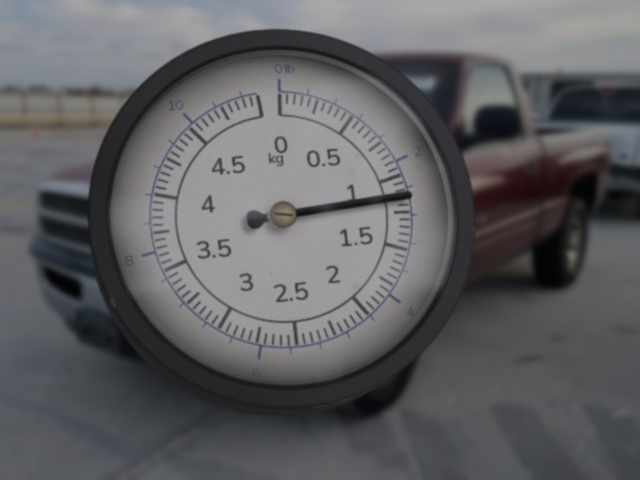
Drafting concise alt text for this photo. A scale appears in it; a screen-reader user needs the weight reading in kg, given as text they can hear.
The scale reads 1.15 kg
